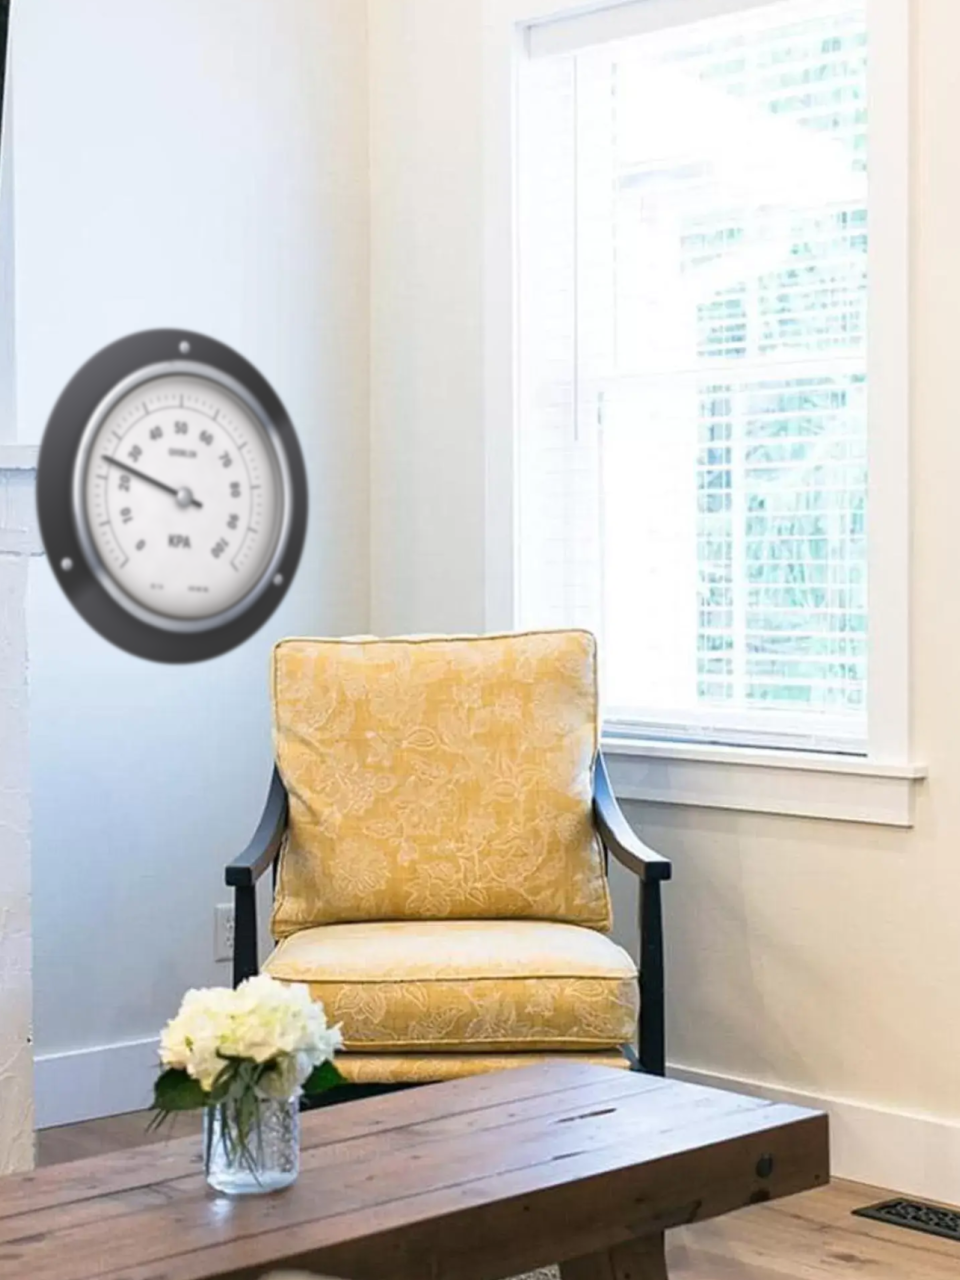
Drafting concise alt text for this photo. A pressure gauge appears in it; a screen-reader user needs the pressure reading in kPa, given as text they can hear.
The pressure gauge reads 24 kPa
